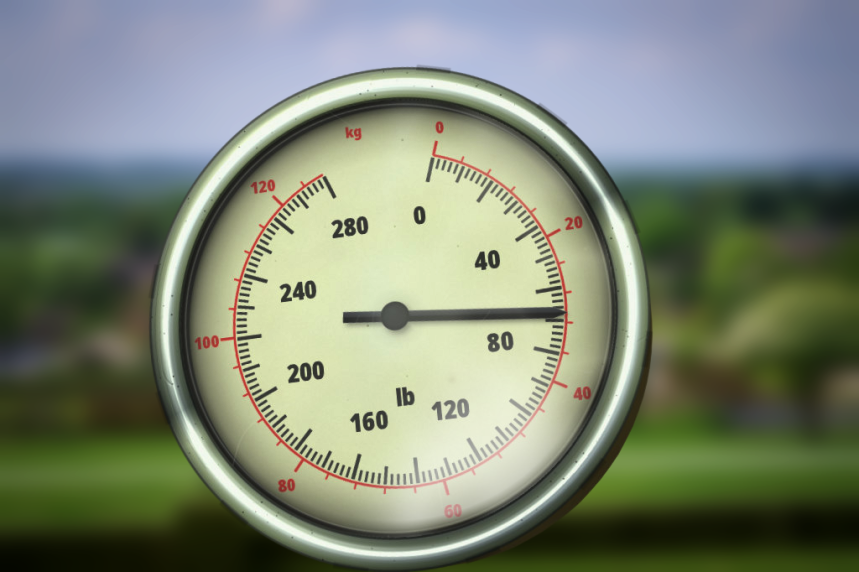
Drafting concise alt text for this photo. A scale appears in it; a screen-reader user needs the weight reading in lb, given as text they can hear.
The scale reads 68 lb
